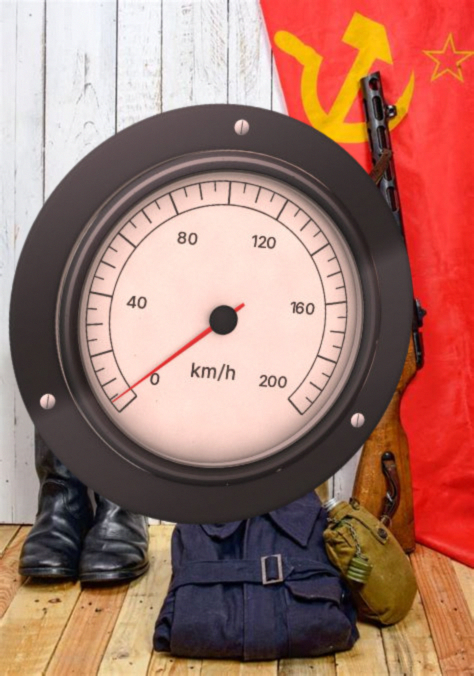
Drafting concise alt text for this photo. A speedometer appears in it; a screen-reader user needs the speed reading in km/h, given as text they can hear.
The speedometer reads 5 km/h
